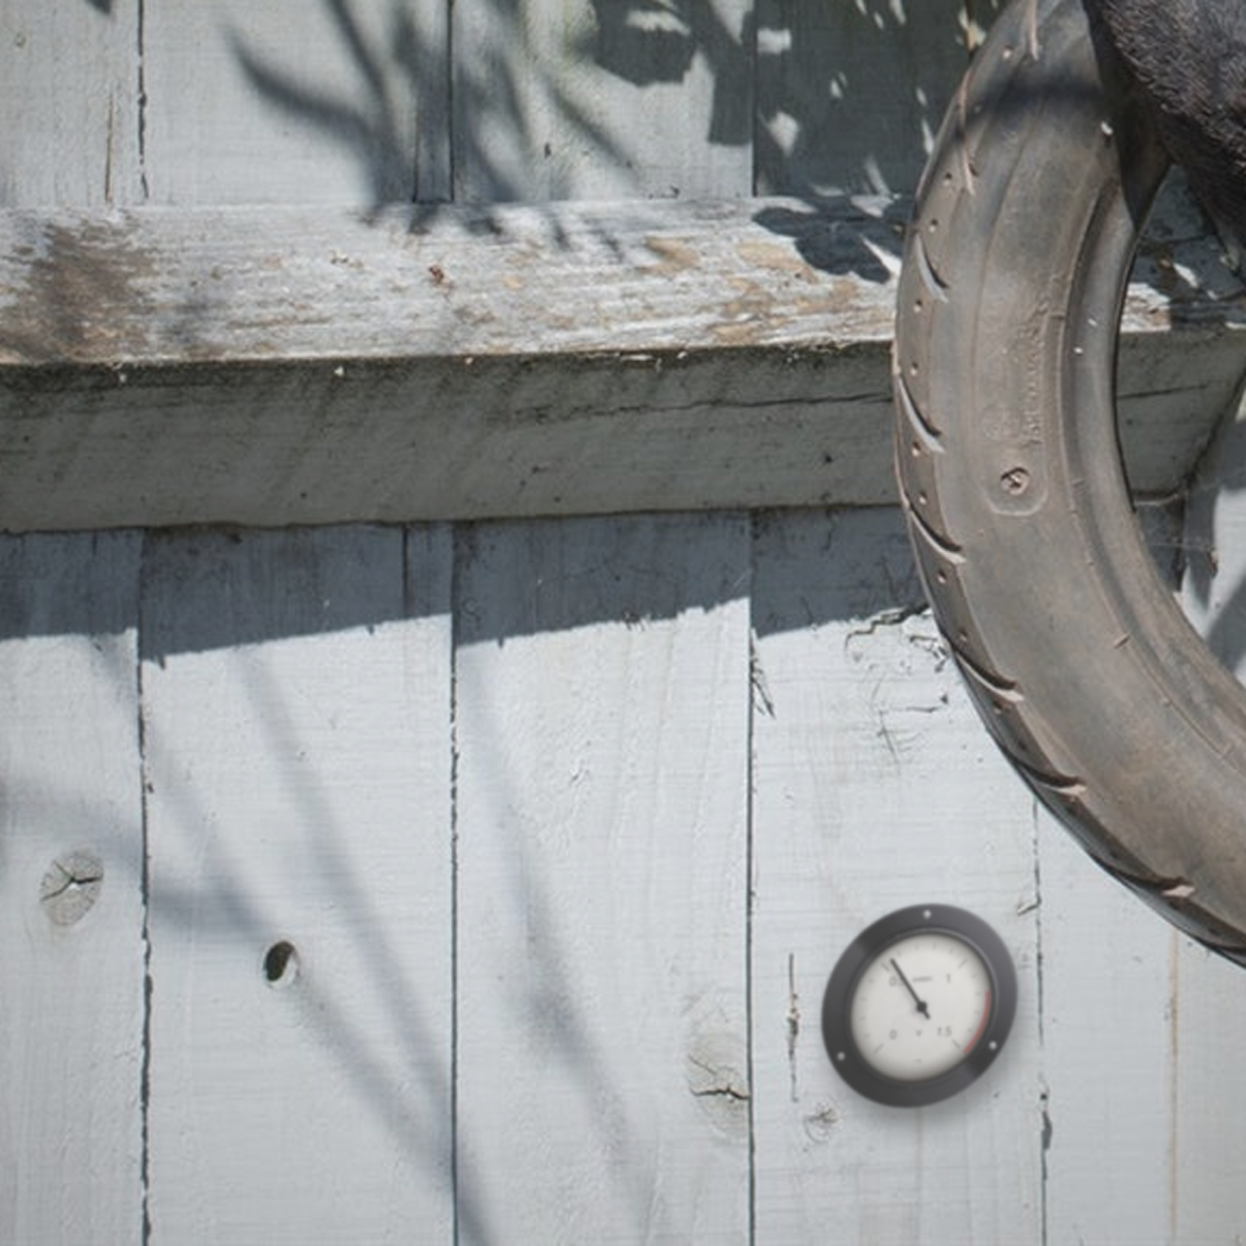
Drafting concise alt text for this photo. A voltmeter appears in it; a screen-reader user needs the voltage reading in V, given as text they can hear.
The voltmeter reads 0.55 V
